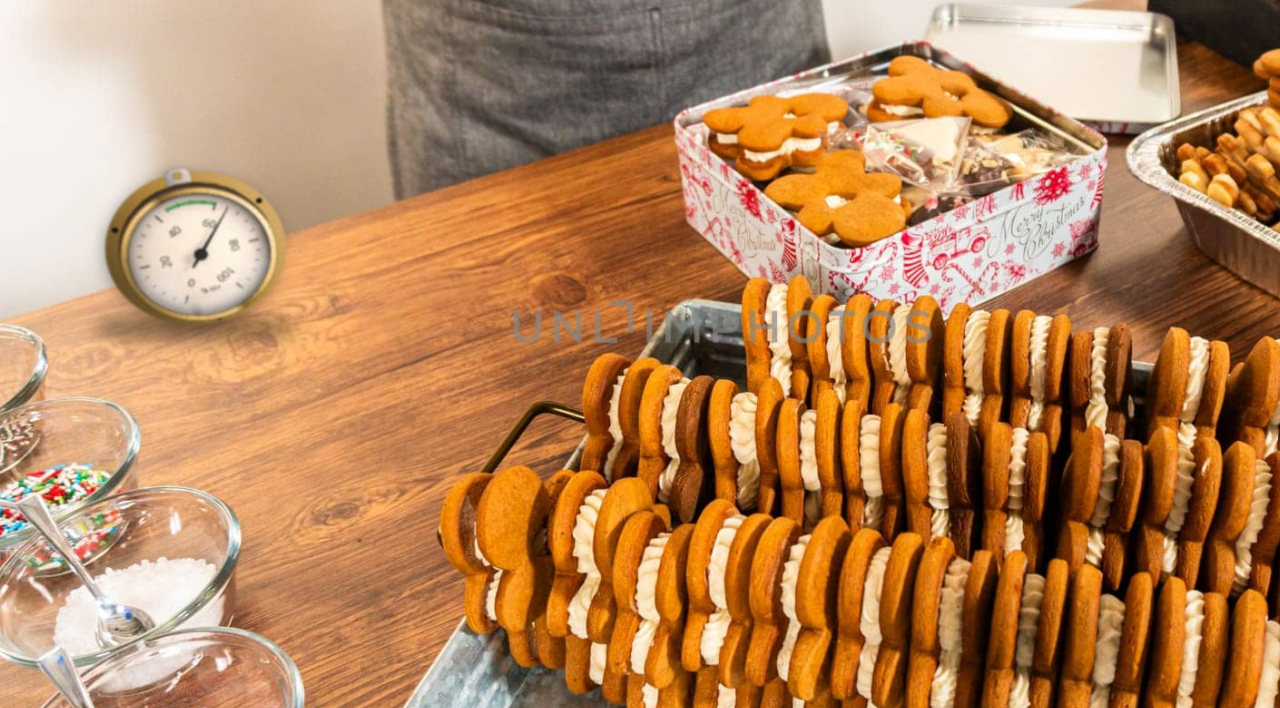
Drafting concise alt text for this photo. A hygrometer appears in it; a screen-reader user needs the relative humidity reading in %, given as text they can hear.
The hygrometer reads 64 %
